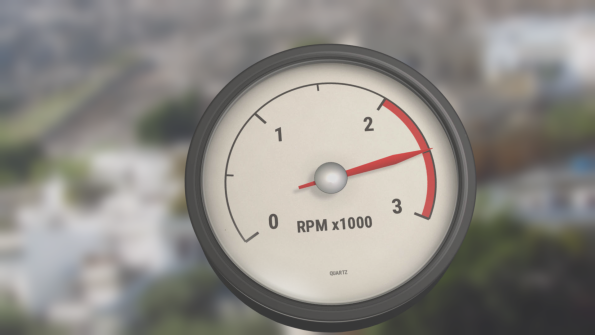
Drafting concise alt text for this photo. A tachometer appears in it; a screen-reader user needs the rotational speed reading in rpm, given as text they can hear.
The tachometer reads 2500 rpm
